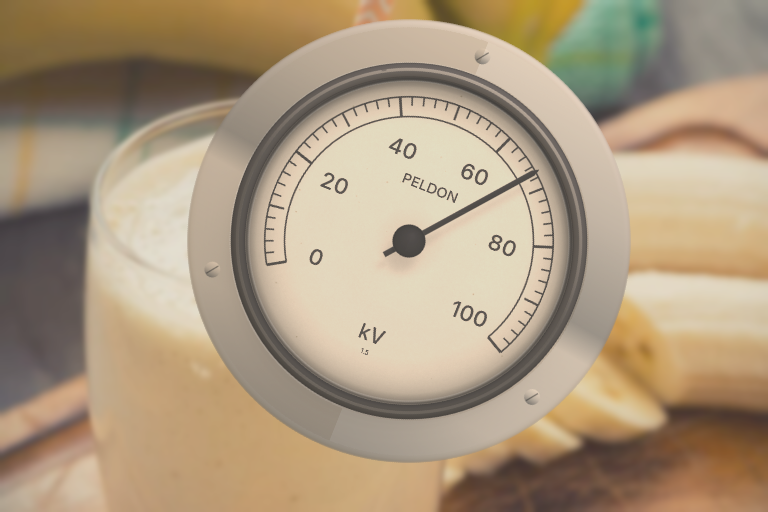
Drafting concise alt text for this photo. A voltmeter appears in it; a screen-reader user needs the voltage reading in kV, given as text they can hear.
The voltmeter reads 67 kV
